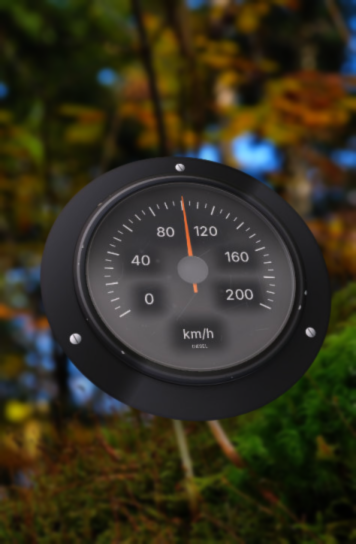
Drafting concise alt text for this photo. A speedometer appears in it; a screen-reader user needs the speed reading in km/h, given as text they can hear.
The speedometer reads 100 km/h
